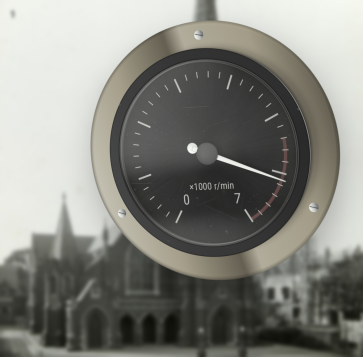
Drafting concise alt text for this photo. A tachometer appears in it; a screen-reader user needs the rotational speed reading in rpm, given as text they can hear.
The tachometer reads 6100 rpm
